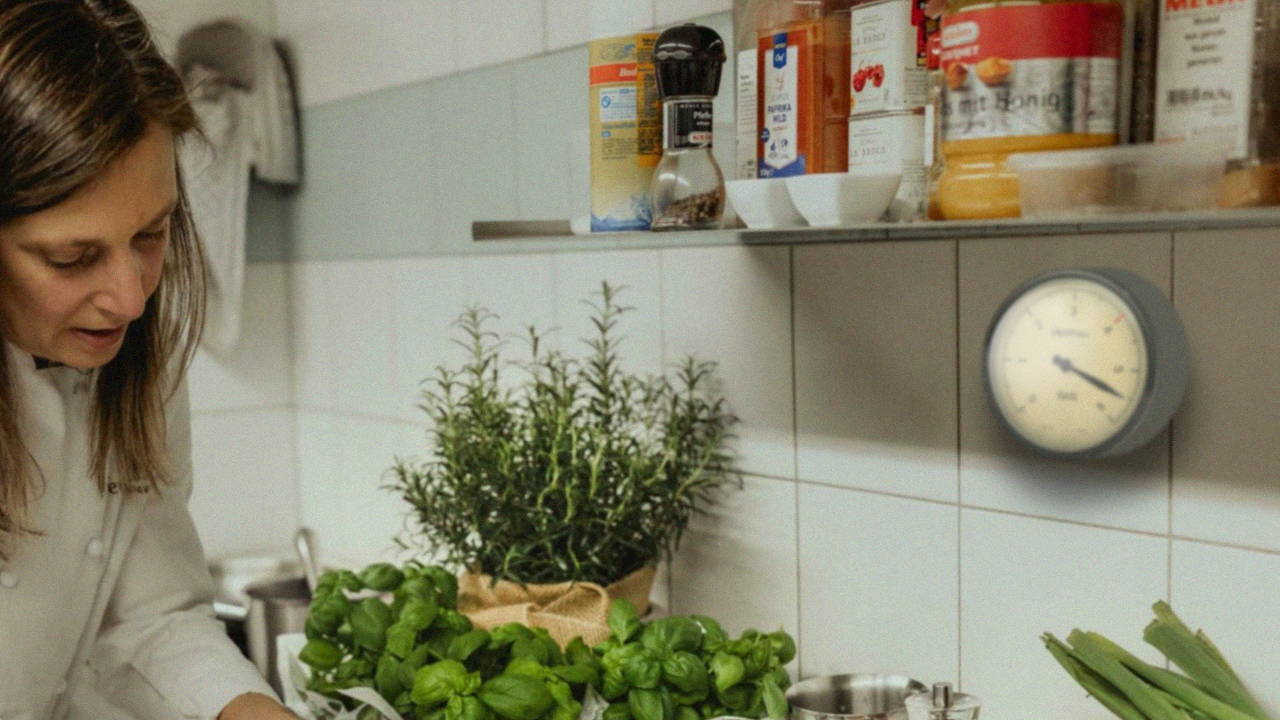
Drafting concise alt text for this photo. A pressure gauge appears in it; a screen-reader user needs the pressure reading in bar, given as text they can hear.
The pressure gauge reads 5.5 bar
